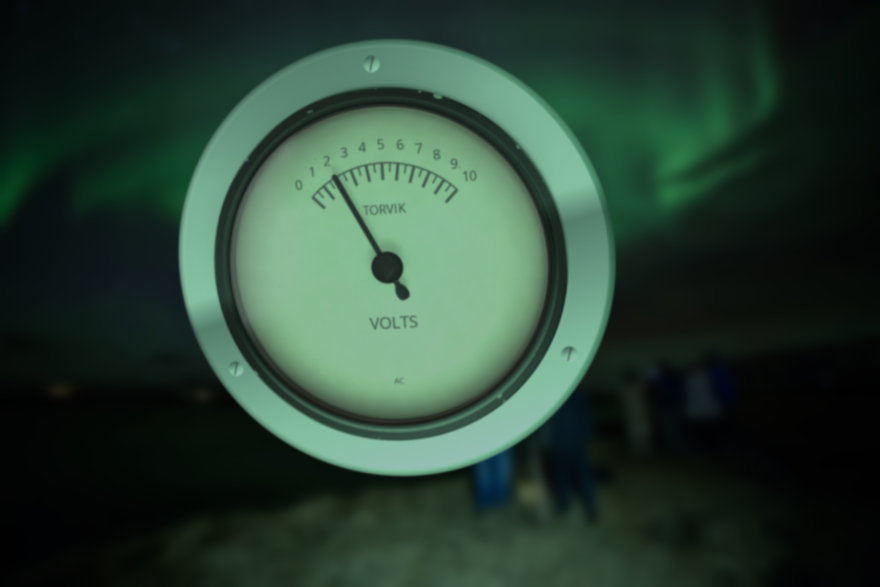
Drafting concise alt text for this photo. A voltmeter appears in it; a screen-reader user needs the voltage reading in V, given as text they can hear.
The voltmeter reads 2 V
